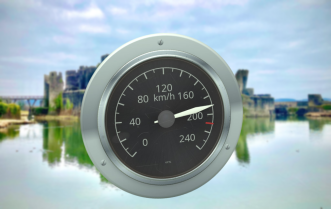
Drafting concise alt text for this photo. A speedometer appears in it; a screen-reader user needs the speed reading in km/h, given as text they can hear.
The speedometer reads 190 km/h
